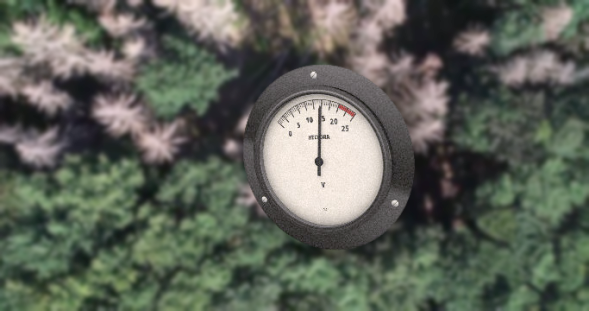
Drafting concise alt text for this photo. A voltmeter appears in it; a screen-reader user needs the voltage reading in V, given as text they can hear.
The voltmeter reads 15 V
